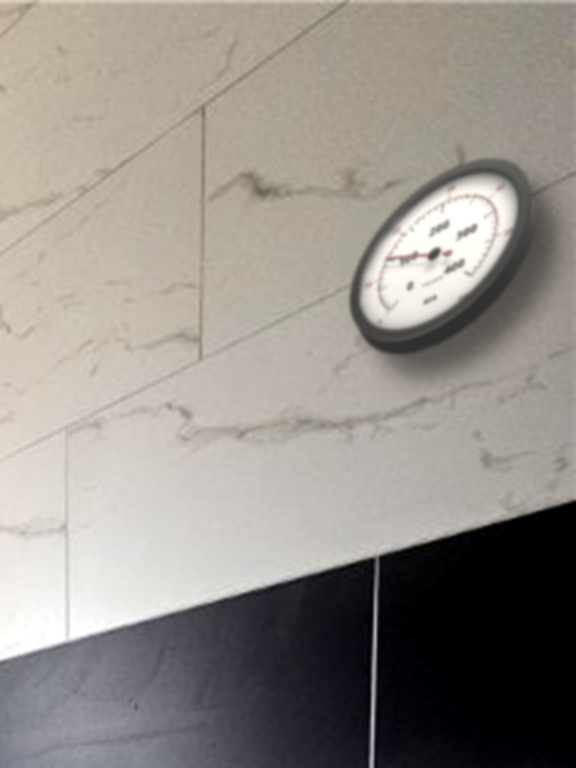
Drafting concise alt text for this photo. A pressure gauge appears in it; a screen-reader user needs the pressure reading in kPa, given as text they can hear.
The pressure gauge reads 100 kPa
